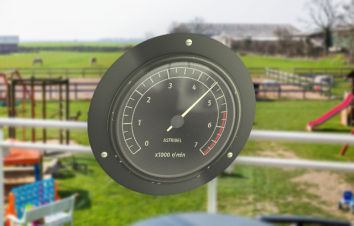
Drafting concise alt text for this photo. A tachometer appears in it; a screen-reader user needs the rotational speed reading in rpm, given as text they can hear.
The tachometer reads 4500 rpm
